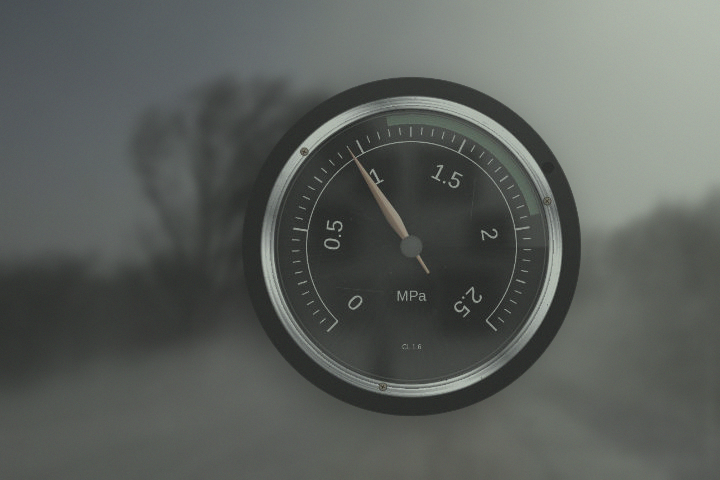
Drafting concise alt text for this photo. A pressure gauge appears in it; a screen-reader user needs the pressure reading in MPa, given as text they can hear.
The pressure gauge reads 0.95 MPa
